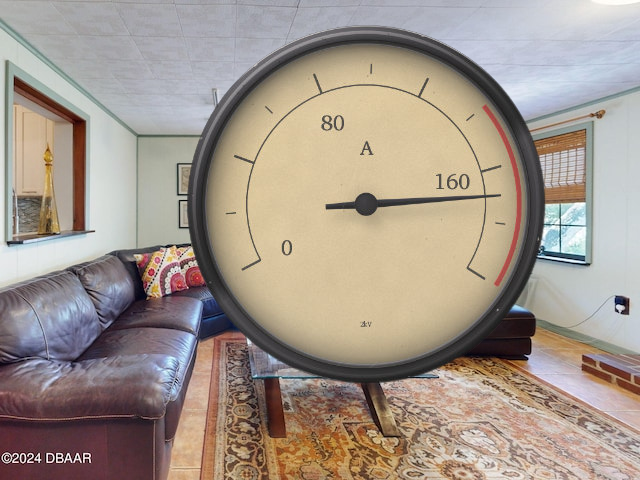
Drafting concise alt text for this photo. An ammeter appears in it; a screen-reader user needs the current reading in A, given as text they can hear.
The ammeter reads 170 A
